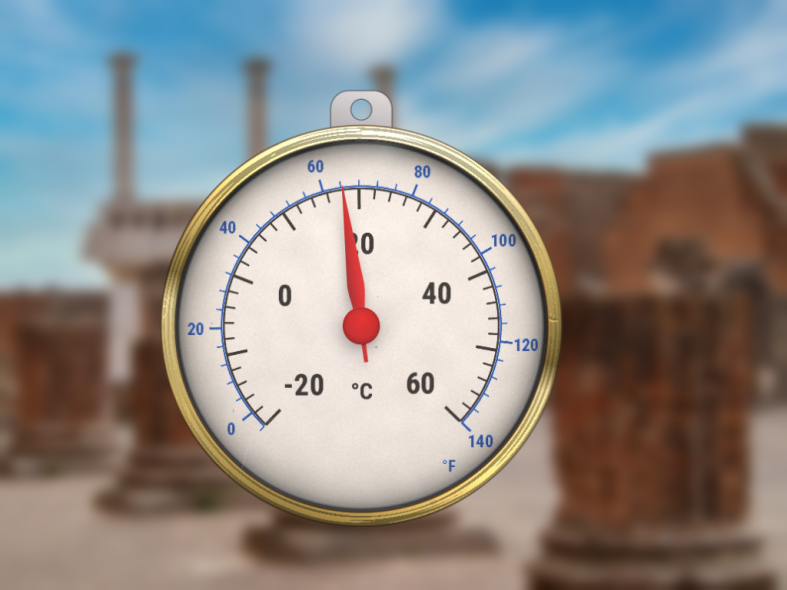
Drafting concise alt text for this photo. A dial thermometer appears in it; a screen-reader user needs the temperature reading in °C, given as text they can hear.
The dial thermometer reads 18 °C
